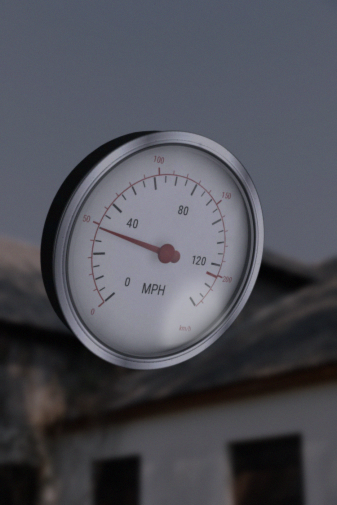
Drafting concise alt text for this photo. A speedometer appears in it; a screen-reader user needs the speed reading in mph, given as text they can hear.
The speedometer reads 30 mph
